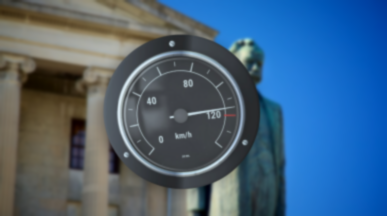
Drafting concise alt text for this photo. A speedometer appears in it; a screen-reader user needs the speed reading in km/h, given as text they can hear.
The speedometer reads 115 km/h
